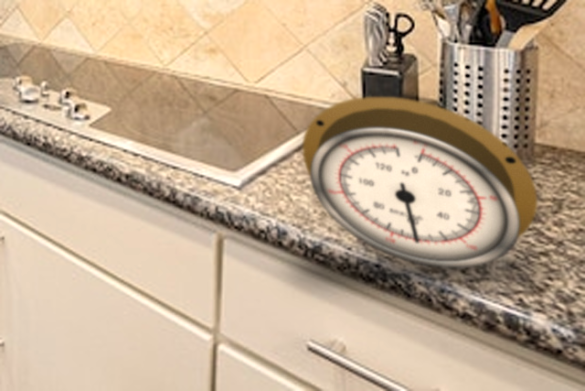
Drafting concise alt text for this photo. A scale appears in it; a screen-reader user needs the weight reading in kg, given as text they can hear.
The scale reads 60 kg
